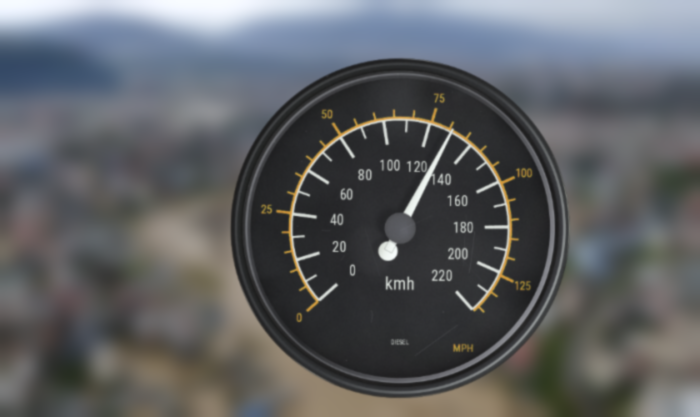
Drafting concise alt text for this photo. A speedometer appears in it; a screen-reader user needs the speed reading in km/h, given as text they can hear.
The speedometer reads 130 km/h
